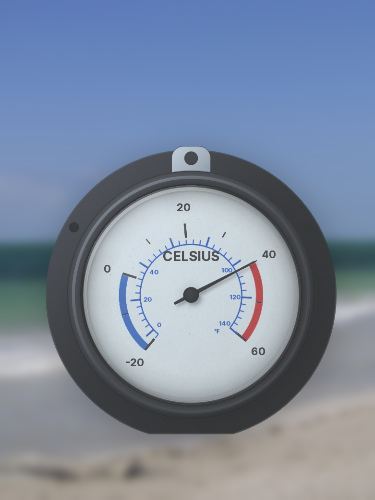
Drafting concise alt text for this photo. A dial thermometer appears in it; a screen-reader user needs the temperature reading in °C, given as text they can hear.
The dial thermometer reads 40 °C
